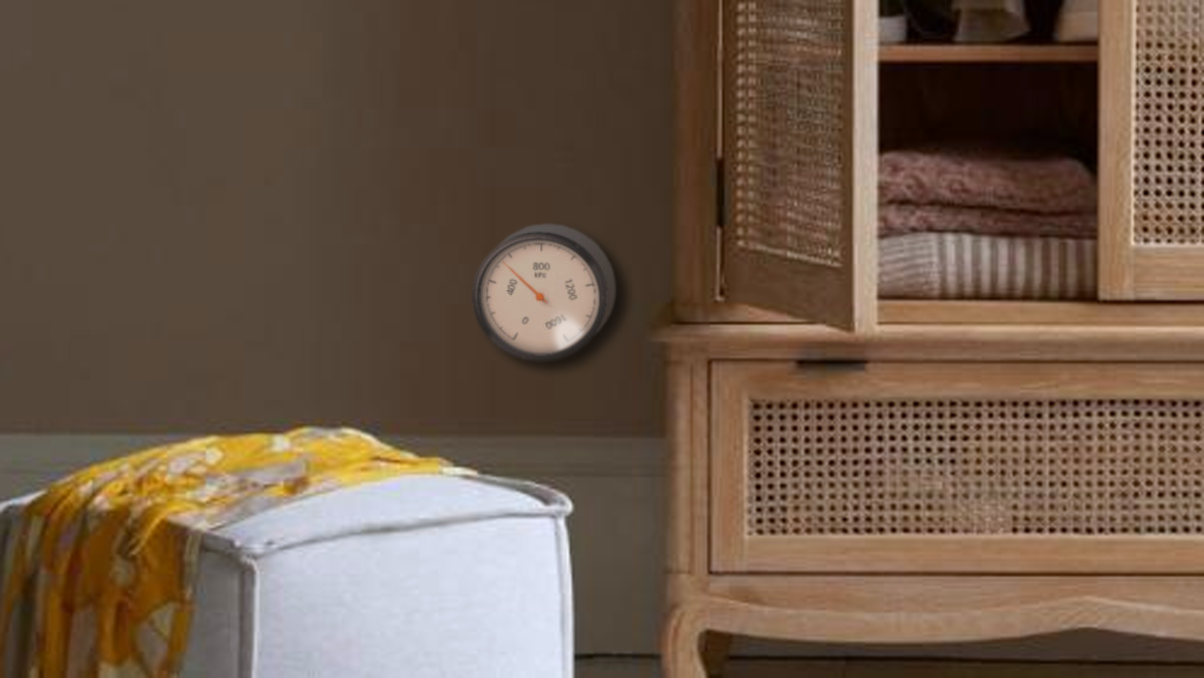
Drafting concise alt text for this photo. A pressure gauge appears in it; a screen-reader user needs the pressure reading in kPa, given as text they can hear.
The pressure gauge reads 550 kPa
